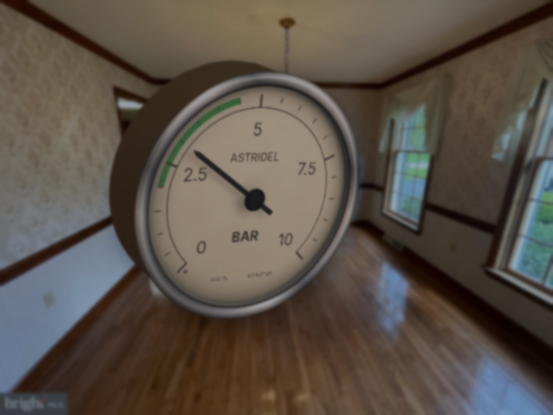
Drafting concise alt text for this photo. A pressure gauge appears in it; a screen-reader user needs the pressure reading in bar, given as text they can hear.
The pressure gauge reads 3 bar
